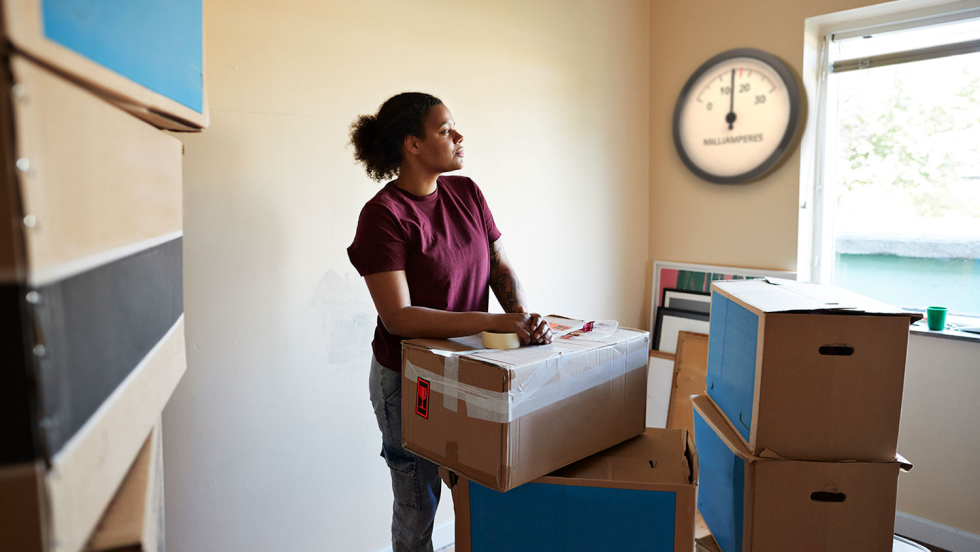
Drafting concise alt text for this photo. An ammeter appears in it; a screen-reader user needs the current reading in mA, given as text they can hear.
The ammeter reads 15 mA
